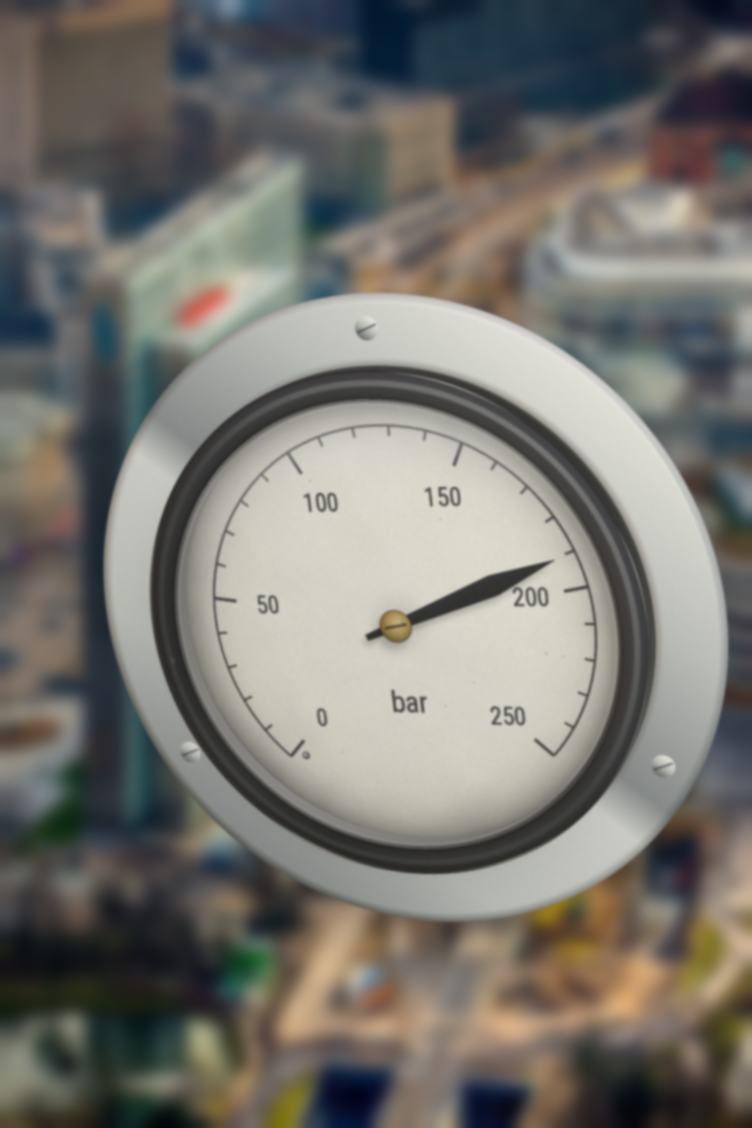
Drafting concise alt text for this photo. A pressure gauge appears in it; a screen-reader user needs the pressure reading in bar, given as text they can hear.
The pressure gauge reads 190 bar
